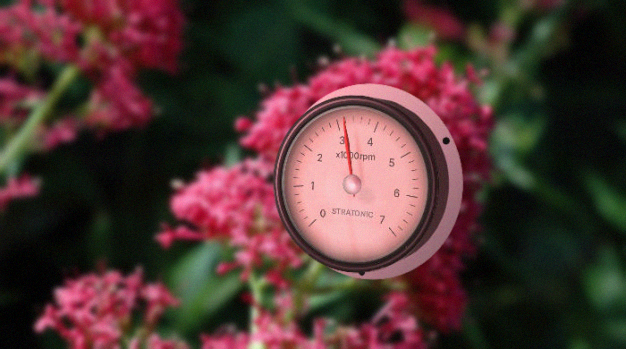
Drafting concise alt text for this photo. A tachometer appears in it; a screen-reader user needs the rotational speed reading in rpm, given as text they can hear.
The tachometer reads 3200 rpm
